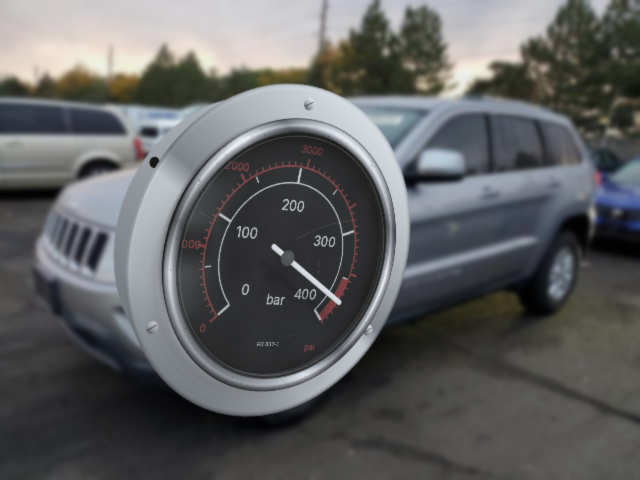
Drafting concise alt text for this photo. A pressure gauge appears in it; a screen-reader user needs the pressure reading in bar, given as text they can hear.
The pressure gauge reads 375 bar
